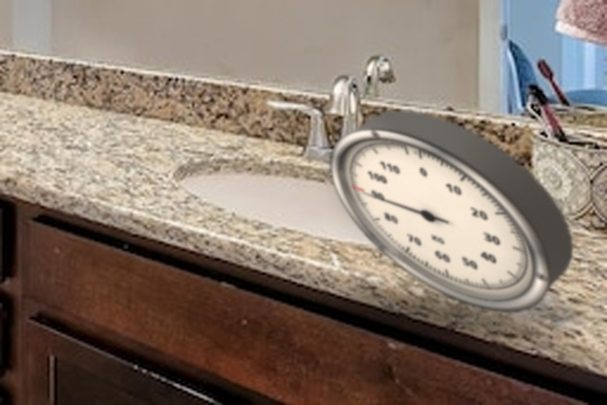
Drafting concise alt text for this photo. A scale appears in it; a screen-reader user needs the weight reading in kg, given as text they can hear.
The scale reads 90 kg
